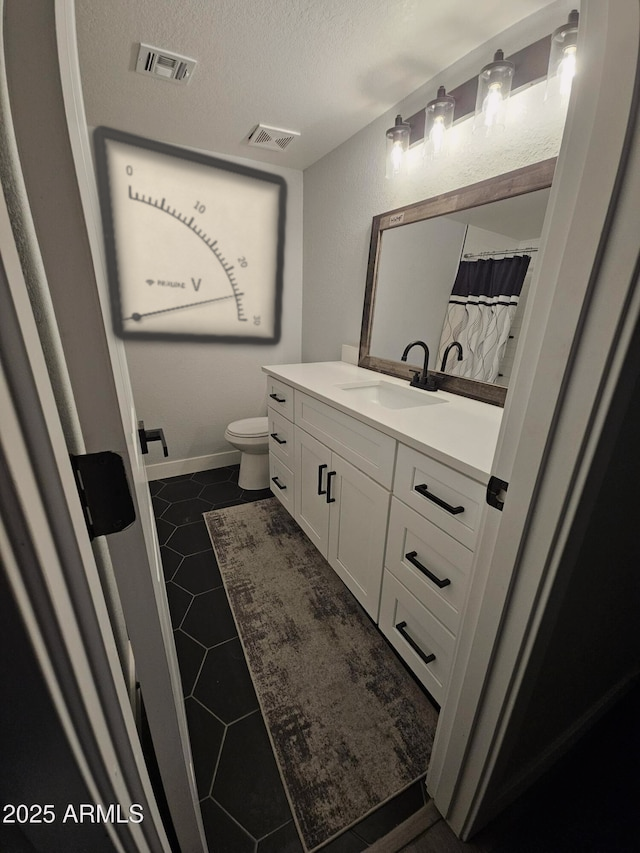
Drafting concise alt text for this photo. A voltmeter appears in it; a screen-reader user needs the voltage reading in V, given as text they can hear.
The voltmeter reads 25 V
